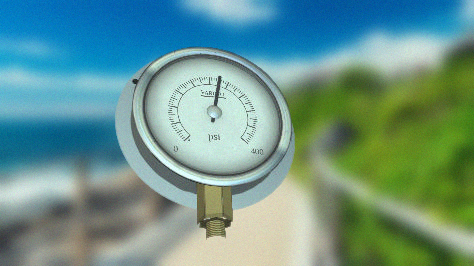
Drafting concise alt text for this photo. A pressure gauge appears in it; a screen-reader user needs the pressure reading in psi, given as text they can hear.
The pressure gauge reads 220 psi
